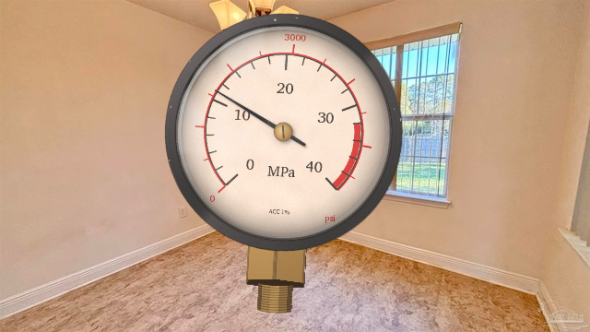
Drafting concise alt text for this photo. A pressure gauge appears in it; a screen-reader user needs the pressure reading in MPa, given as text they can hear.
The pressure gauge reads 11 MPa
